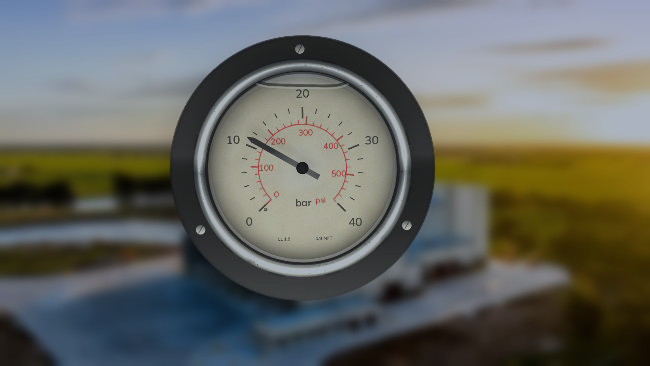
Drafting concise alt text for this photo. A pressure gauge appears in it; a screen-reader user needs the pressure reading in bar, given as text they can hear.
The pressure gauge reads 11 bar
